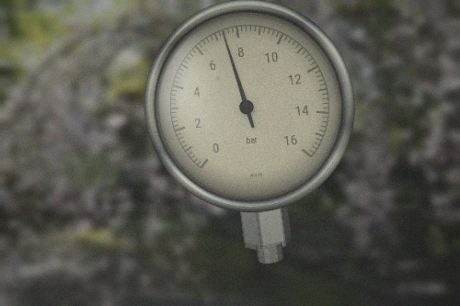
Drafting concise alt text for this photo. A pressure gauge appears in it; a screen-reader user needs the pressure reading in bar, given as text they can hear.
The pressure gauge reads 7.4 bar
